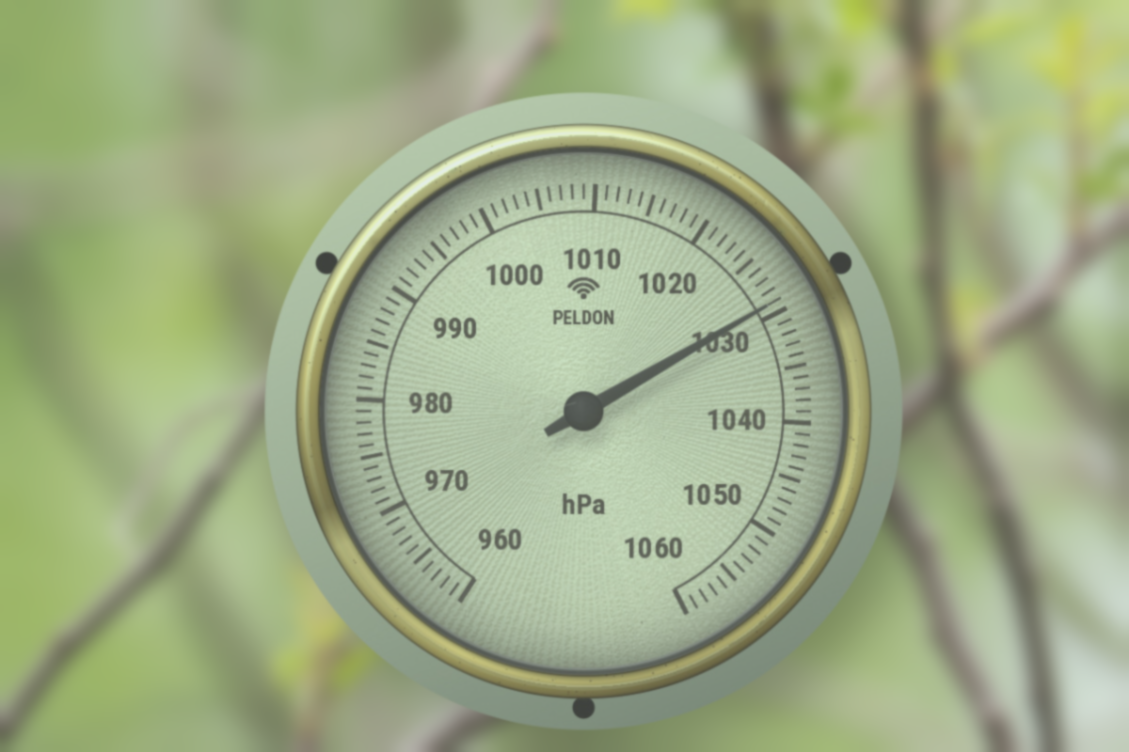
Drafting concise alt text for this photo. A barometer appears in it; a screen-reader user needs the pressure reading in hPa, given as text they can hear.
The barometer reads 1029 hPa
